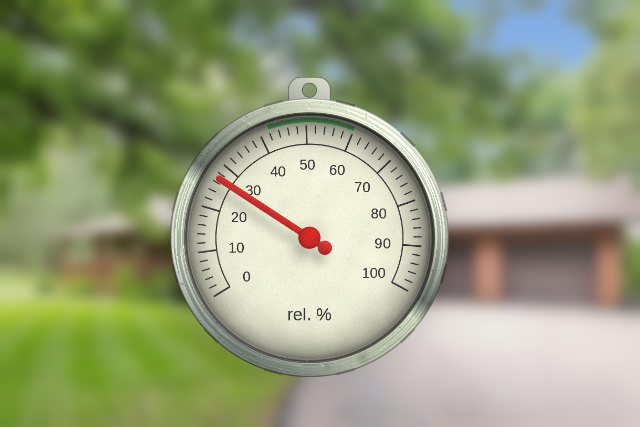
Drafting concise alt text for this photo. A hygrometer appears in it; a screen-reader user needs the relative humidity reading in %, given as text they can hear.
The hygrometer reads 27 %
